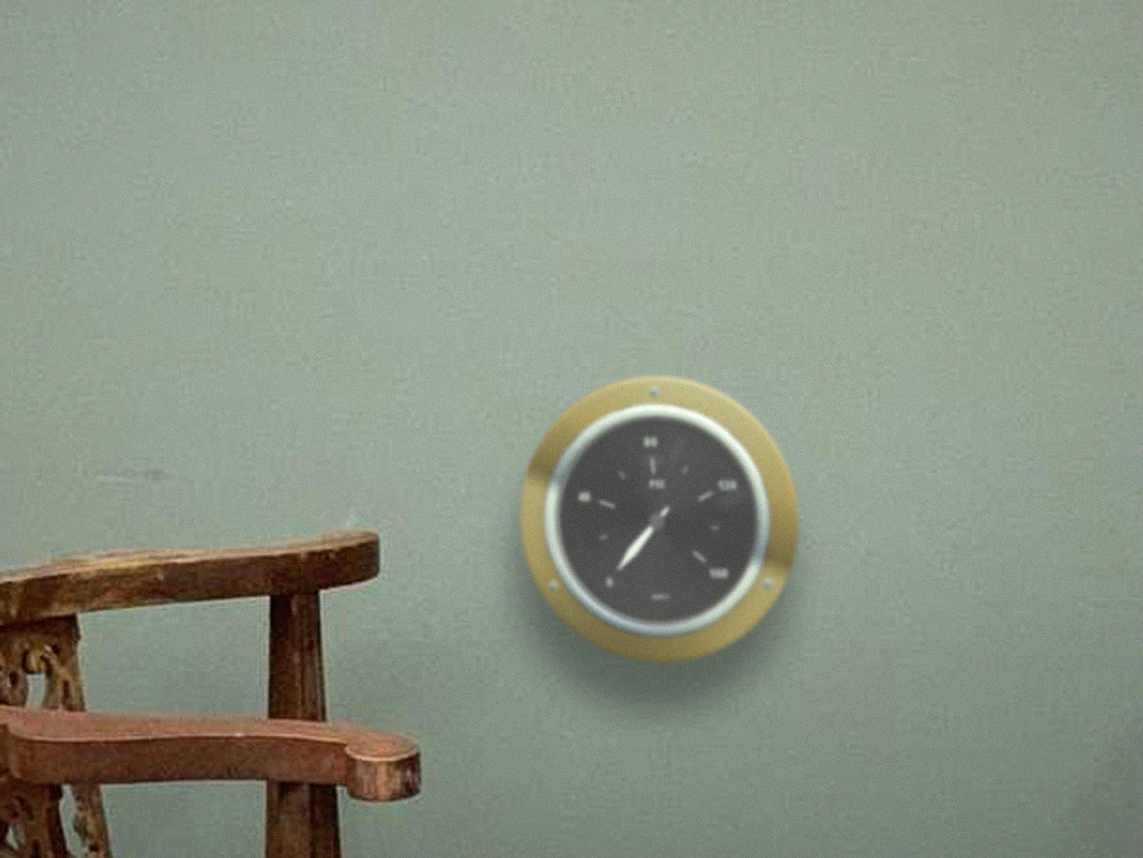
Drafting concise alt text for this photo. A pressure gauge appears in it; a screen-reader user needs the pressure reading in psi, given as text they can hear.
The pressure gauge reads 0 psi
